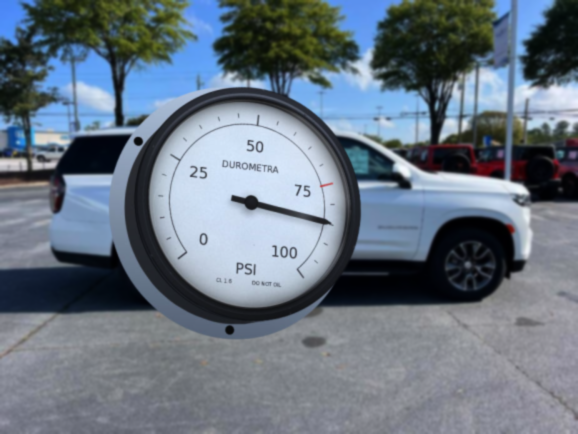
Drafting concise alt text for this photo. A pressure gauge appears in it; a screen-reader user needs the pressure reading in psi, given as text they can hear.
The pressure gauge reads 85 psi
